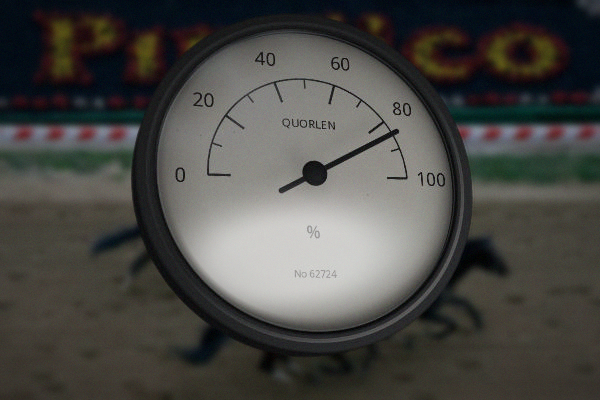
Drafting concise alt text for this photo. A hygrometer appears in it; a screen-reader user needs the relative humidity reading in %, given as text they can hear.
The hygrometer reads 85 %
